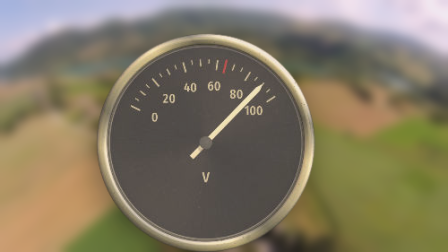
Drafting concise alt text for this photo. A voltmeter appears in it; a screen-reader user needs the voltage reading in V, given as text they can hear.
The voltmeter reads 90 V
